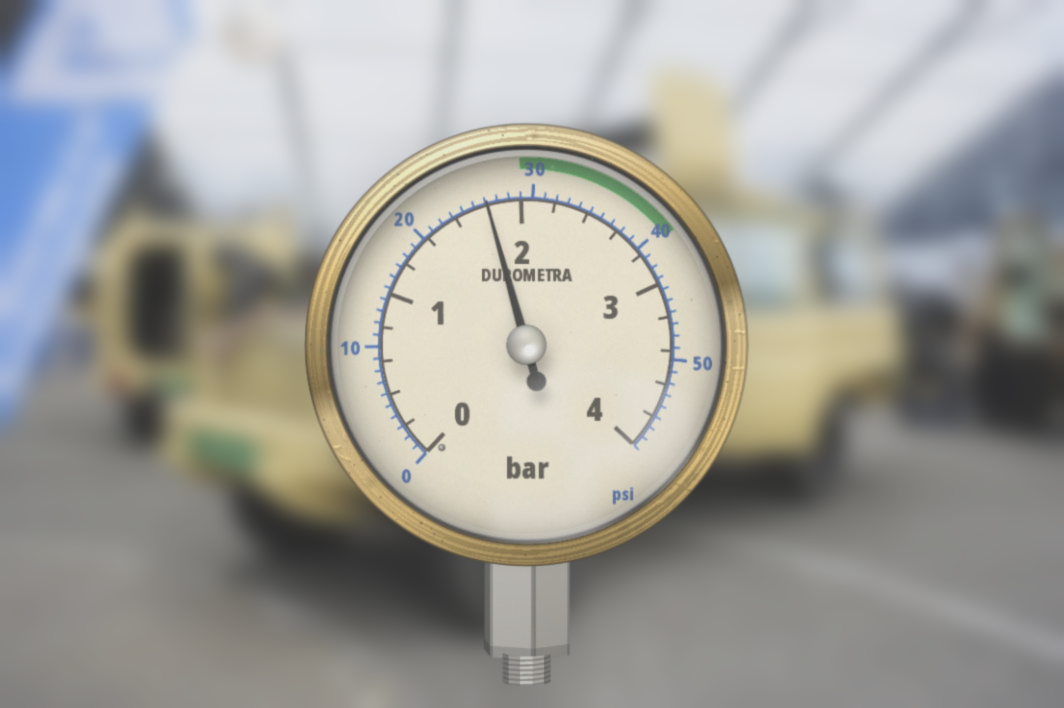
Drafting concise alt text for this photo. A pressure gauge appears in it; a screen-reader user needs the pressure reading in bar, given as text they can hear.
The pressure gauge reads 1.8 bar
